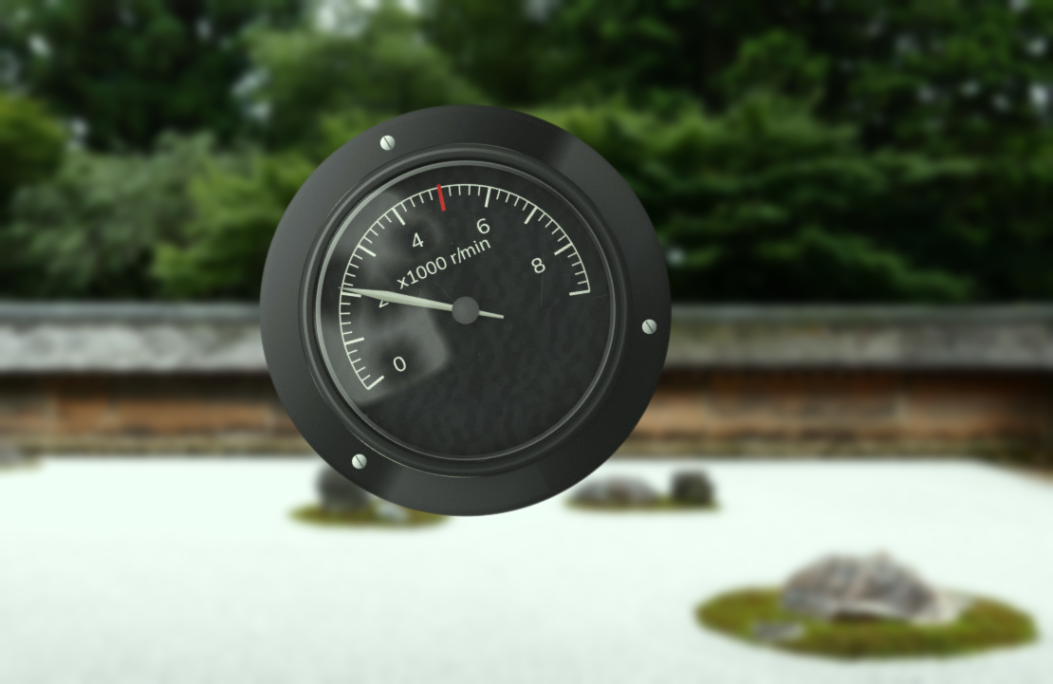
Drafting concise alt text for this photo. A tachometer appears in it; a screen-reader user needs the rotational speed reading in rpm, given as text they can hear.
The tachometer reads 2100 rpm
